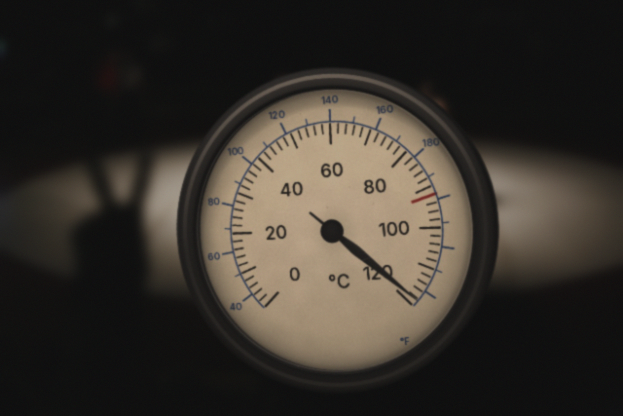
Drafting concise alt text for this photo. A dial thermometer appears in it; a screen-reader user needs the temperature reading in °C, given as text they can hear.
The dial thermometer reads 118 °C
